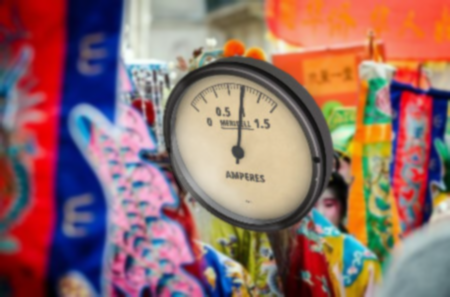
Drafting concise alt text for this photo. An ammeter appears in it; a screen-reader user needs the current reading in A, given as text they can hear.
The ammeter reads 1 A
